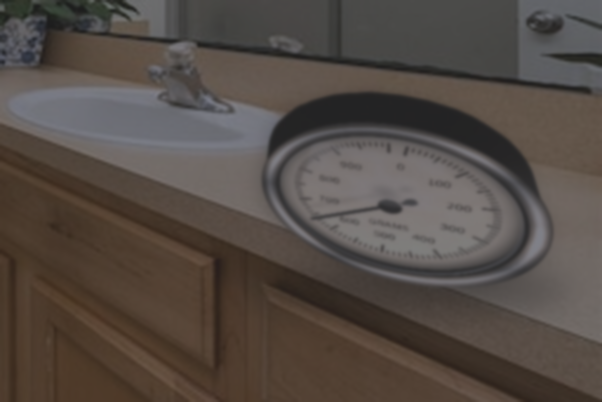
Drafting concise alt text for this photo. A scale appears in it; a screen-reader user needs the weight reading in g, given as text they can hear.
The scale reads 650 g
